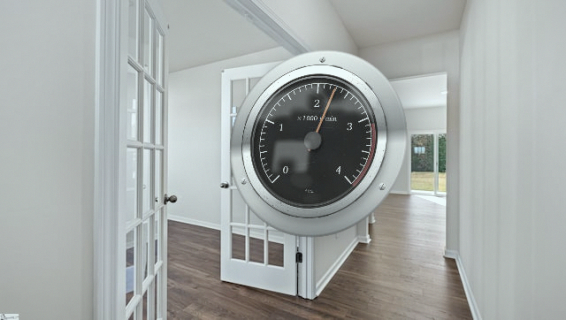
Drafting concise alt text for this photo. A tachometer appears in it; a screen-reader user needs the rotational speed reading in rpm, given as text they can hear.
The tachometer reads 2300 rpm
